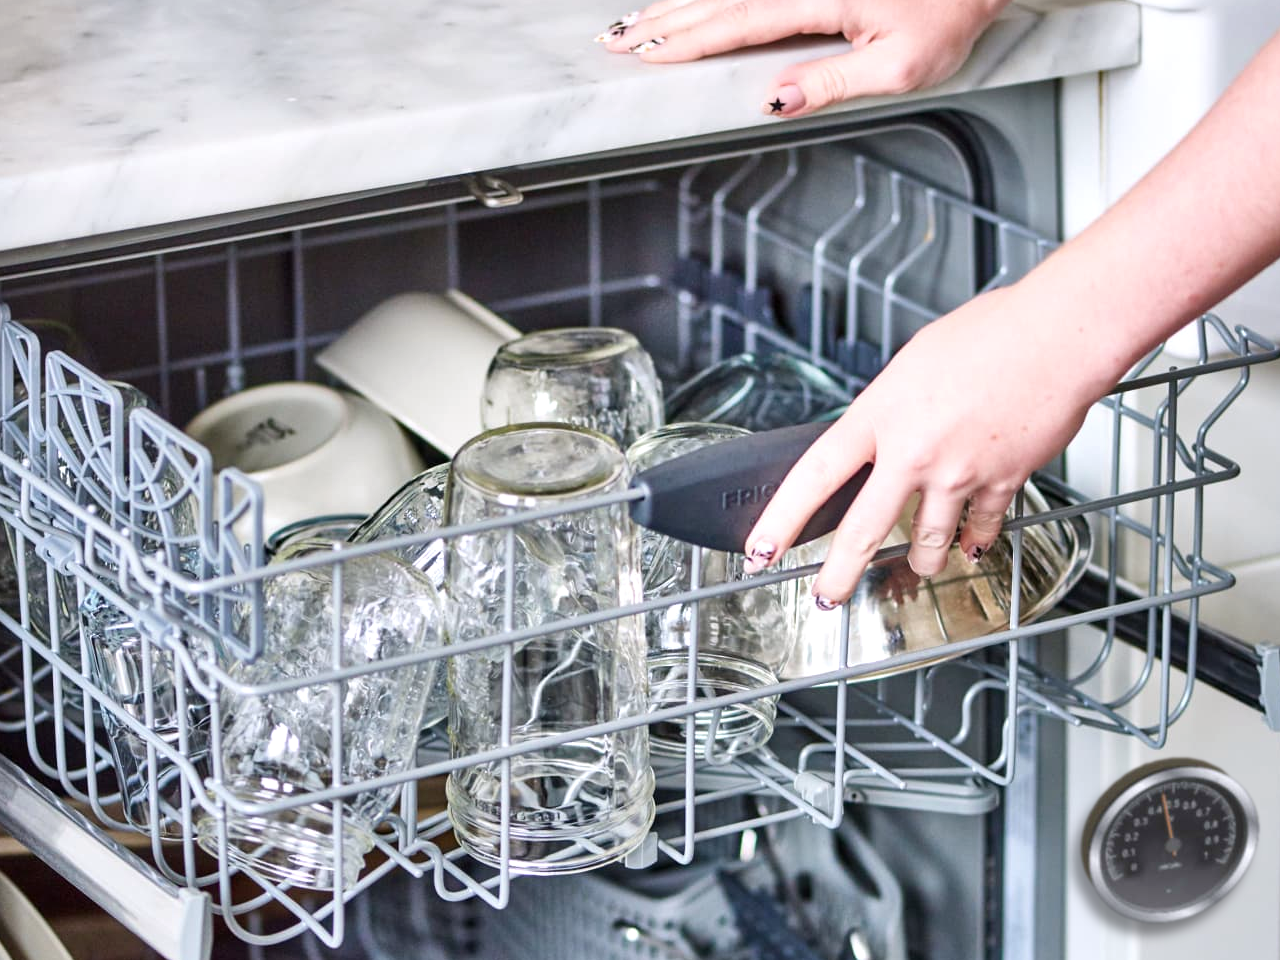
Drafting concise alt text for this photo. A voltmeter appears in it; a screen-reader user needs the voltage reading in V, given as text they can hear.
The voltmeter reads 0.45 V
